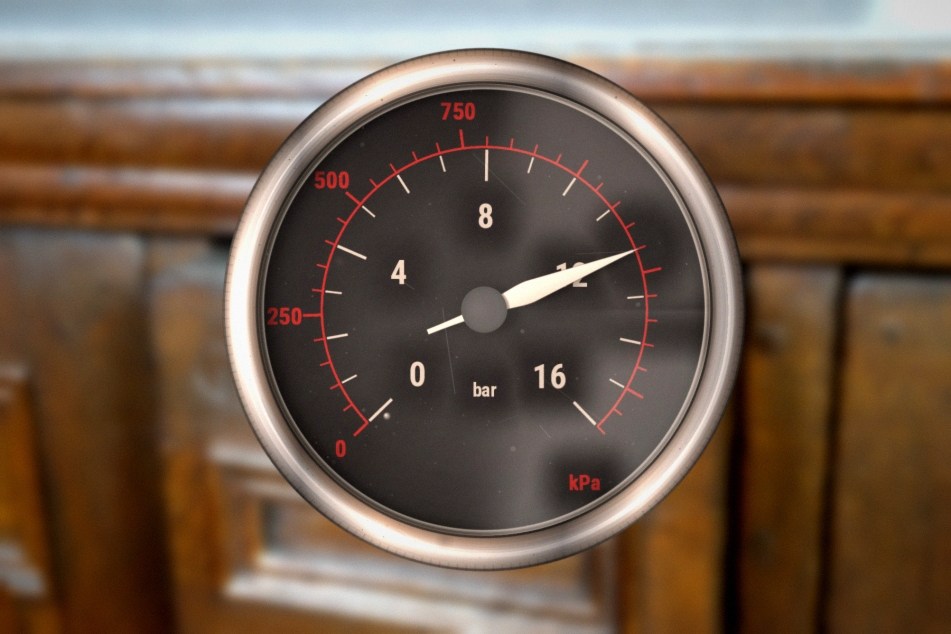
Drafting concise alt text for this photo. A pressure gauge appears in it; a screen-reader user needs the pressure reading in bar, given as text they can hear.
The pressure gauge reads 12 bar
